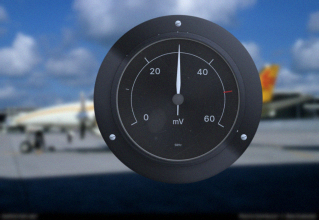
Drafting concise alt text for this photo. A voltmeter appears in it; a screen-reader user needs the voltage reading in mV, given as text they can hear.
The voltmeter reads 30 mV
